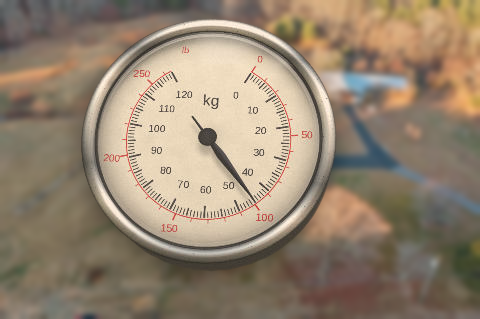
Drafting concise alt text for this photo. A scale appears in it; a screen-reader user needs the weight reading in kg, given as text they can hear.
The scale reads 45 kg
